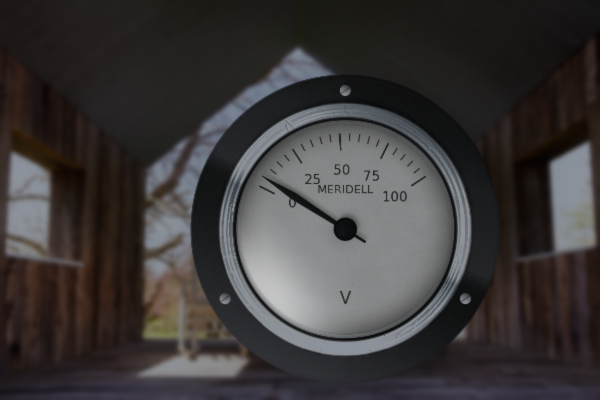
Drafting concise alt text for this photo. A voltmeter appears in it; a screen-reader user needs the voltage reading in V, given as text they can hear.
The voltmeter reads 5 V
